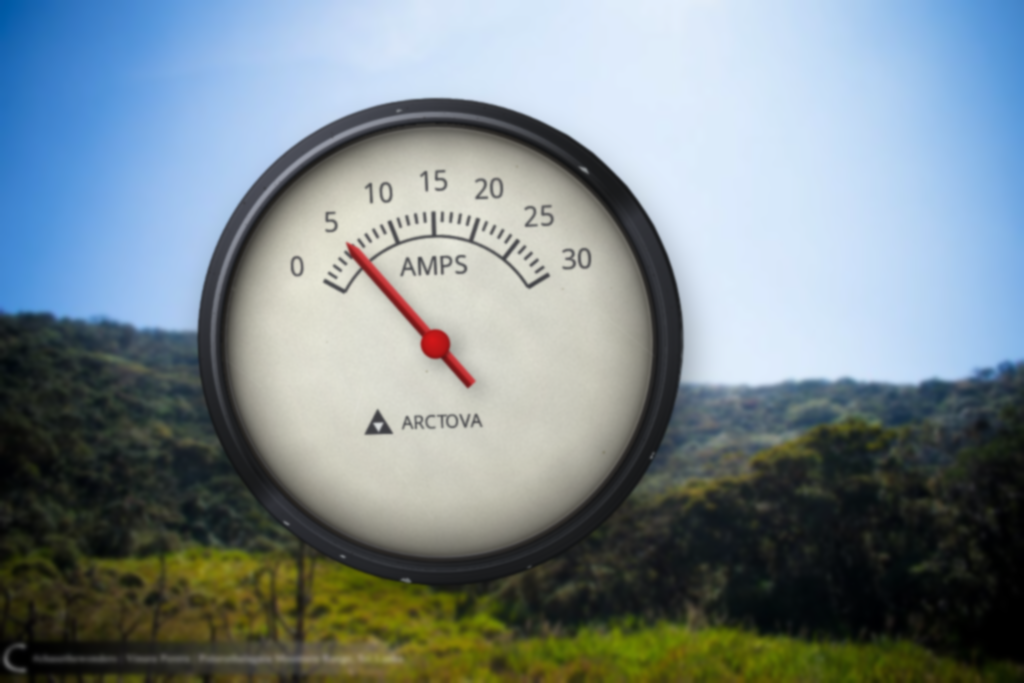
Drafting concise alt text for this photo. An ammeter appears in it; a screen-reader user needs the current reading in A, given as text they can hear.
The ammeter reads 5 A
